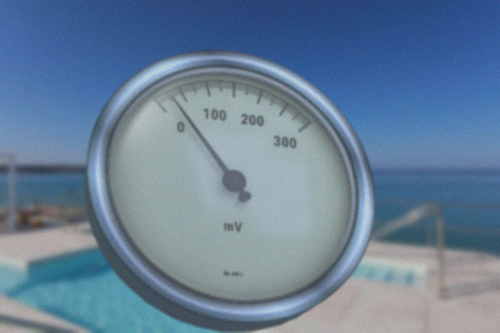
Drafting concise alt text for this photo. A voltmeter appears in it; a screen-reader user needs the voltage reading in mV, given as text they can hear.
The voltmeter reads 25 mV
